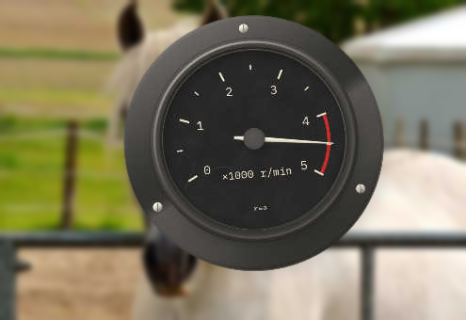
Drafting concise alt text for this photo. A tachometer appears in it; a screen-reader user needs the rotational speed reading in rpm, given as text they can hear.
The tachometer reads 4500 rpm
